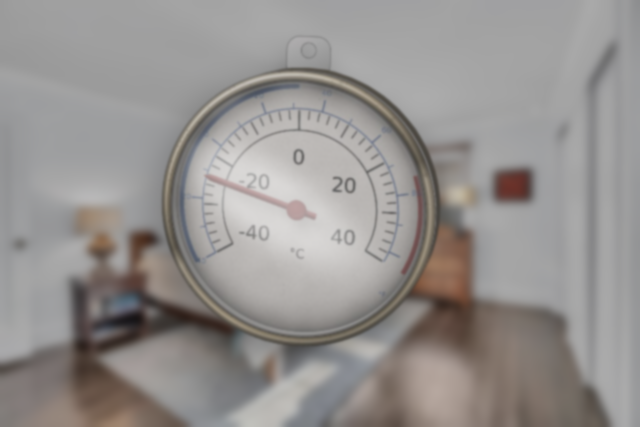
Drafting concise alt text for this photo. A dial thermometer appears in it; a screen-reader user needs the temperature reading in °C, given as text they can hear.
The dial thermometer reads -24 °C
